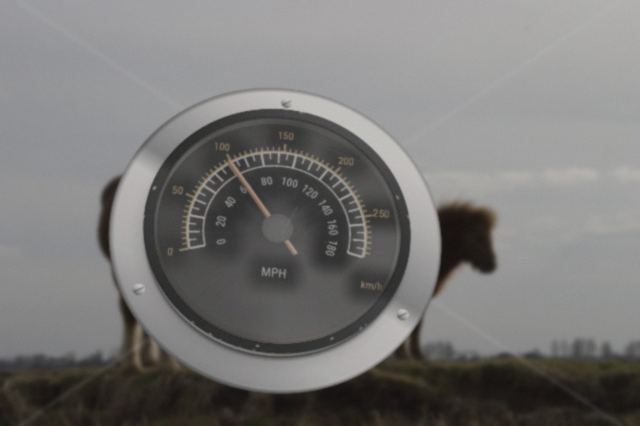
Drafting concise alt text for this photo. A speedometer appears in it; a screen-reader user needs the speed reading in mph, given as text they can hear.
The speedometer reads 60 mph
